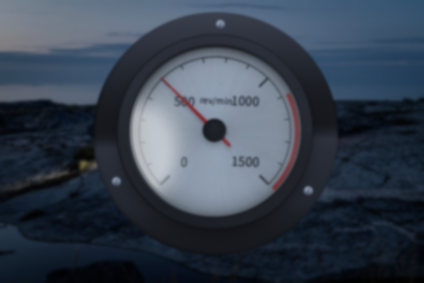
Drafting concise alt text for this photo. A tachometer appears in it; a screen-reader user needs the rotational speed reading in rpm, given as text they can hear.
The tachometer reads 500 rpm
